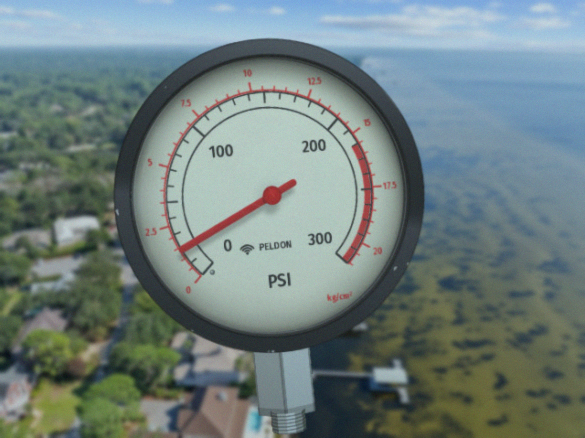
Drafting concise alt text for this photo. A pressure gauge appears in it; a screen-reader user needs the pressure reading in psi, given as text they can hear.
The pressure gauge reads 20 psi
